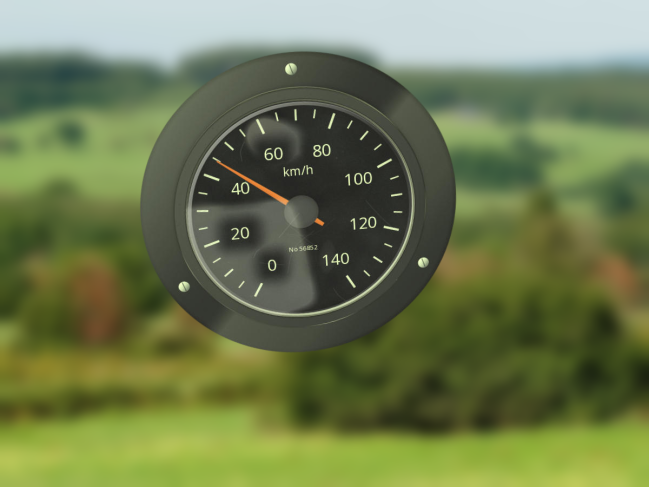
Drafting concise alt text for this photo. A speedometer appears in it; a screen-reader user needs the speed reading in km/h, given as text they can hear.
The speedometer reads 45 km/h
